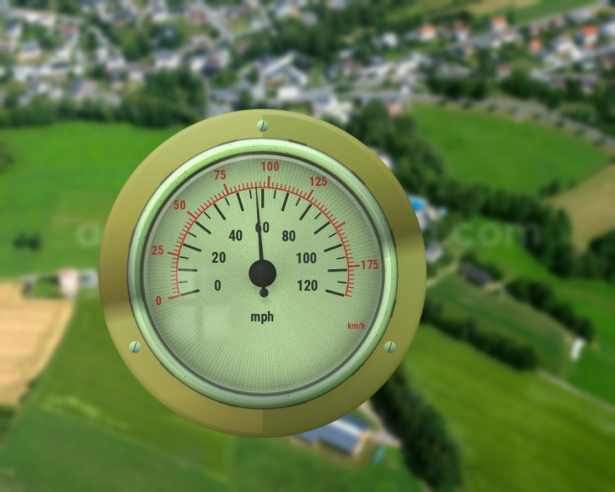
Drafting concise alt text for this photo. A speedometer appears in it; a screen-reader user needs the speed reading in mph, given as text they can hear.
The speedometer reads 57.5 mph
